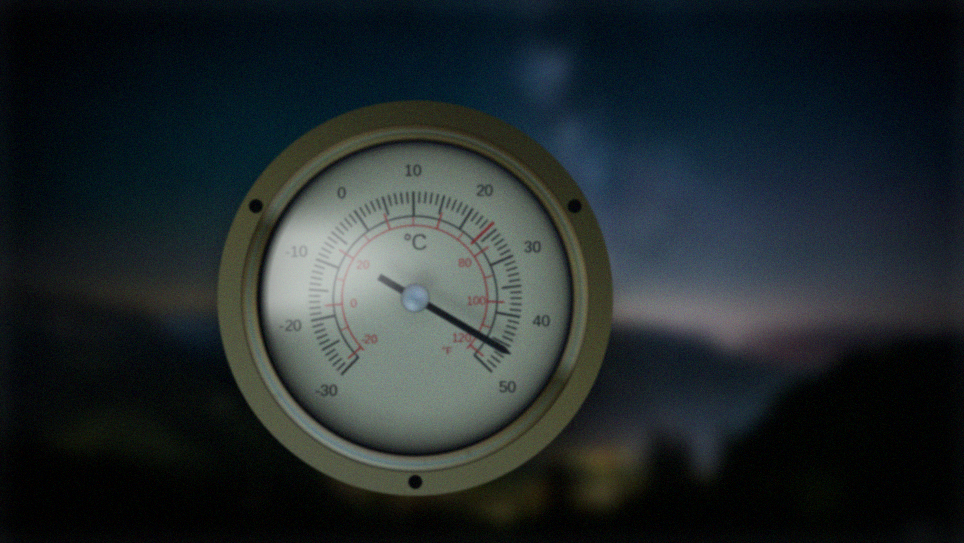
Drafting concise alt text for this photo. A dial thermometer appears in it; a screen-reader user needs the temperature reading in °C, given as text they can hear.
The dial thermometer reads 46 °C
